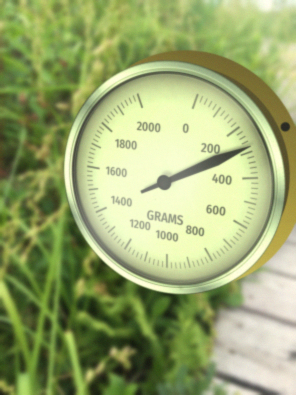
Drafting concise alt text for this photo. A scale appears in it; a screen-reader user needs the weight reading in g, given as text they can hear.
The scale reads 280 g
